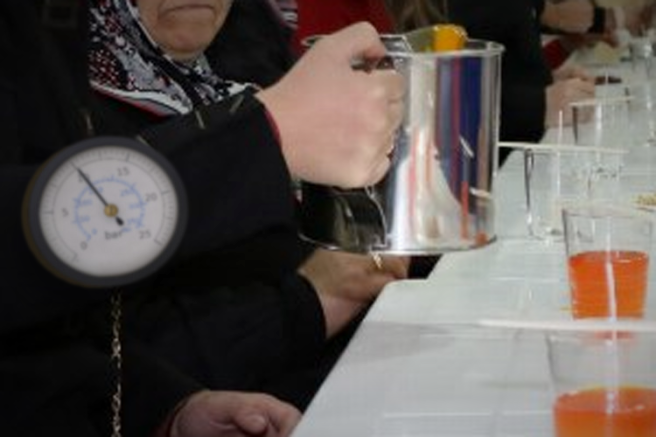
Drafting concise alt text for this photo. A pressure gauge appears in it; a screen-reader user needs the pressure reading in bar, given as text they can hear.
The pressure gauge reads 10 bar
